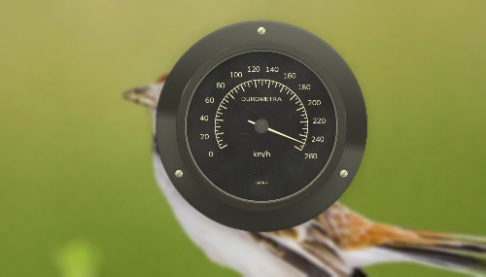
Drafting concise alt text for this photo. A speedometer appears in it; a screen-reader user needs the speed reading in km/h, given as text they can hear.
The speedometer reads 250 km/h
